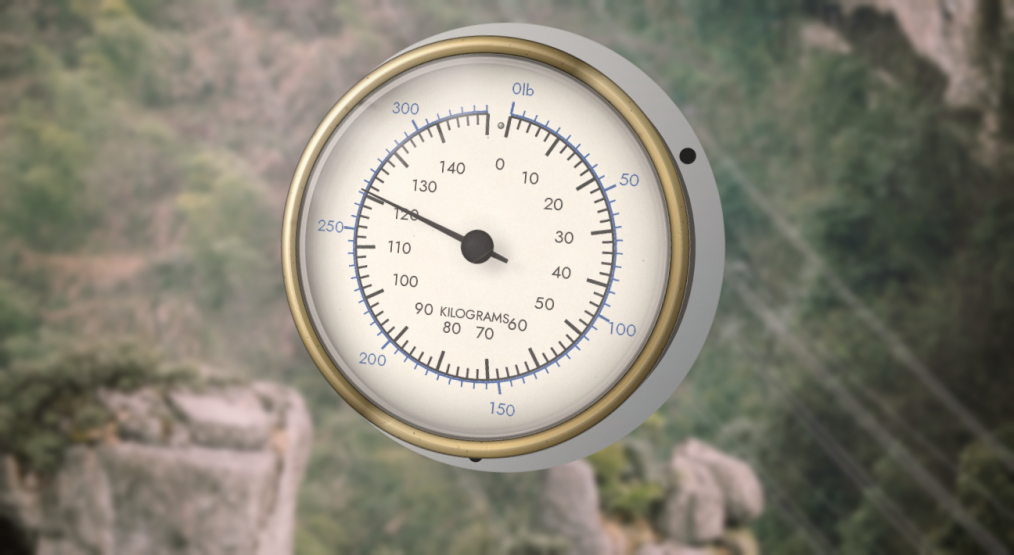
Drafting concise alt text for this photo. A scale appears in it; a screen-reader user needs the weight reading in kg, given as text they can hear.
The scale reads 121 kg
